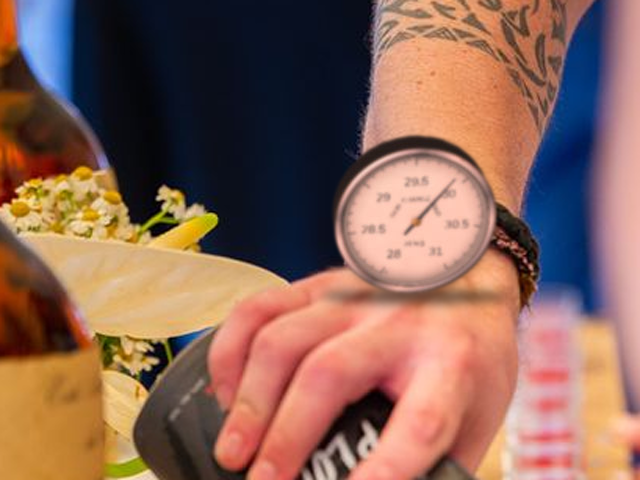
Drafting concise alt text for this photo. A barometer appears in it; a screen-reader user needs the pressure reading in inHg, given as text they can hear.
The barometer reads 29.9 inHg
